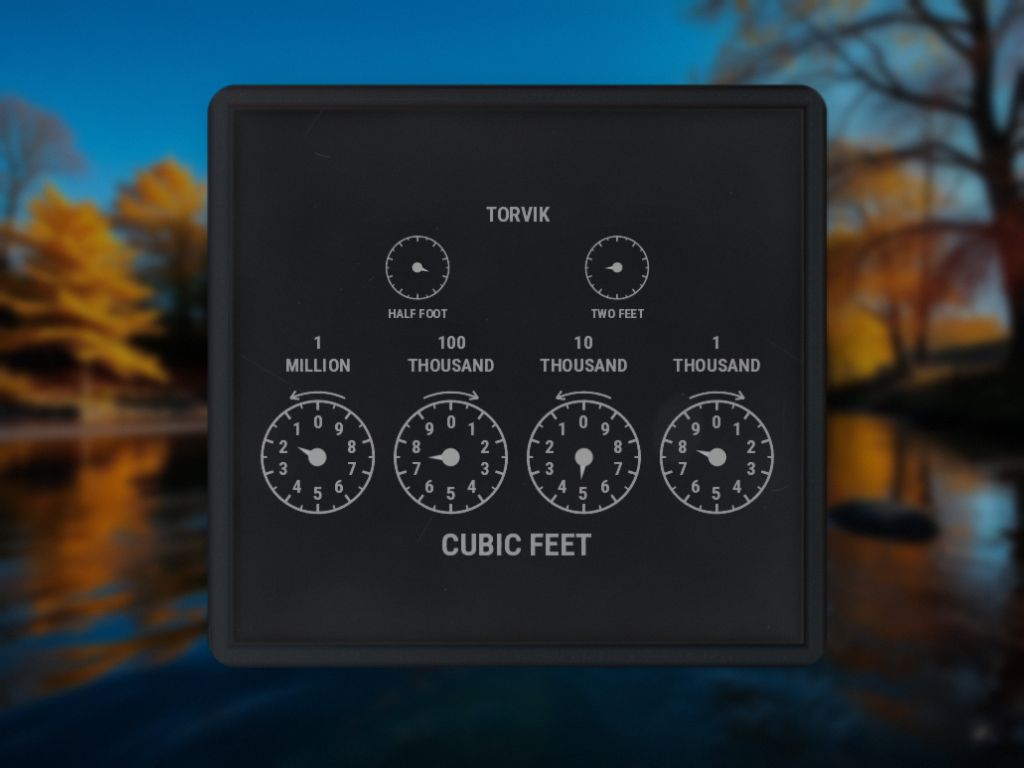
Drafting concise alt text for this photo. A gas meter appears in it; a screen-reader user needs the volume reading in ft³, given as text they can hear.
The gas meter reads 174800 ft³
